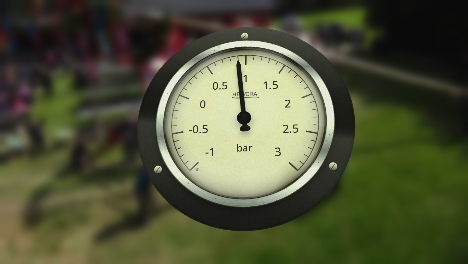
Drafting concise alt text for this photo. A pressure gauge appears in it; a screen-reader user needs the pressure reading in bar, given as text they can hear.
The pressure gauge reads 0.9 bar
